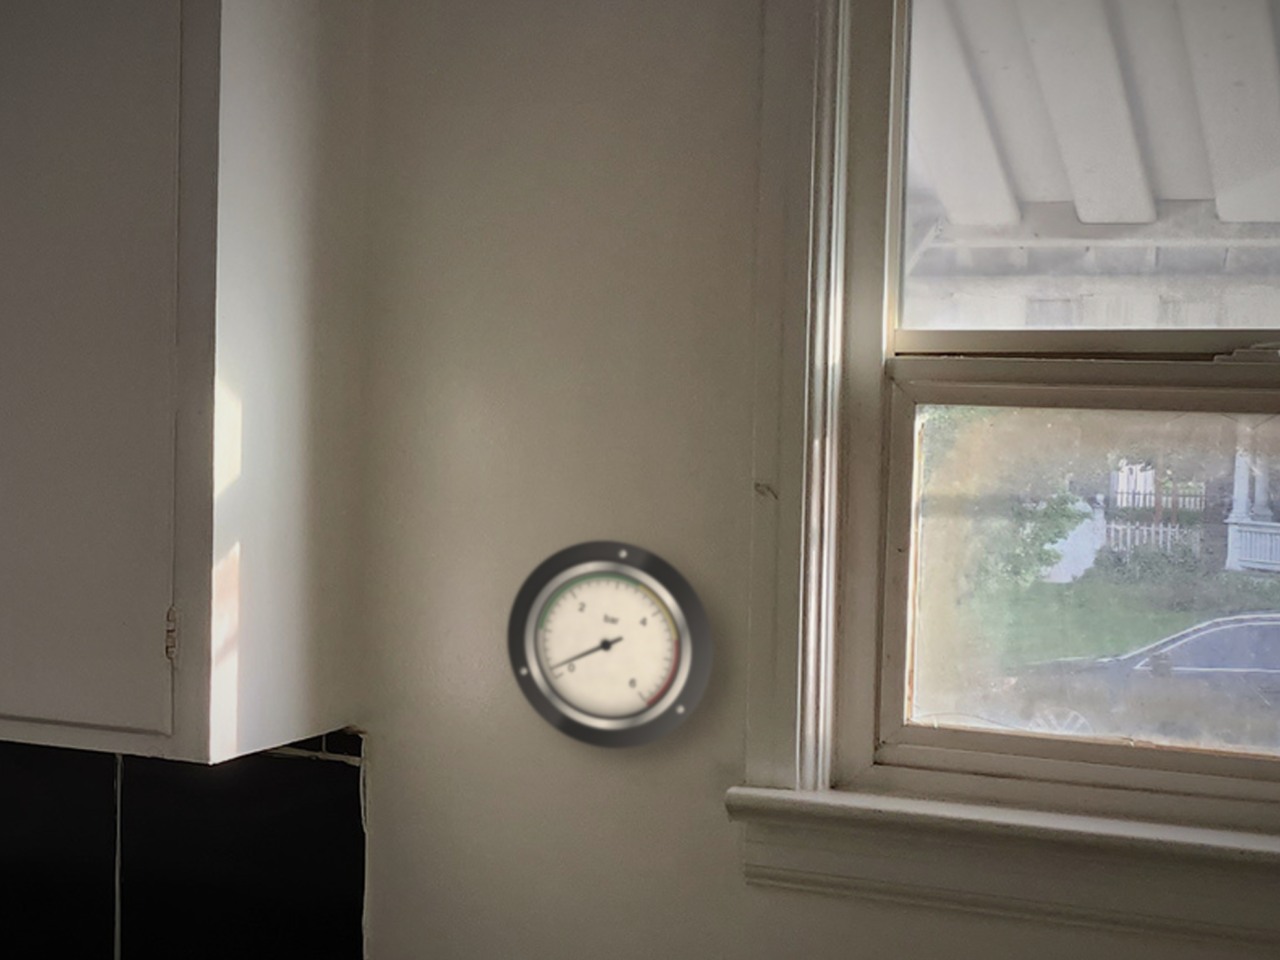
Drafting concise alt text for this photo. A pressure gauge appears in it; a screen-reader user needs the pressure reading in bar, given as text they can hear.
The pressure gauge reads 0.2 bar
